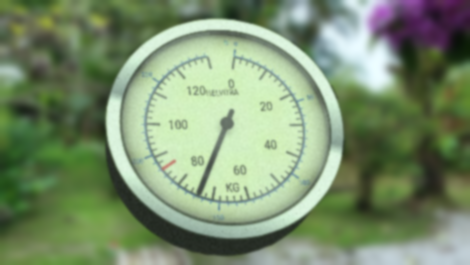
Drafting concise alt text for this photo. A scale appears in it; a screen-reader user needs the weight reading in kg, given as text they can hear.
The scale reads 74 kg
